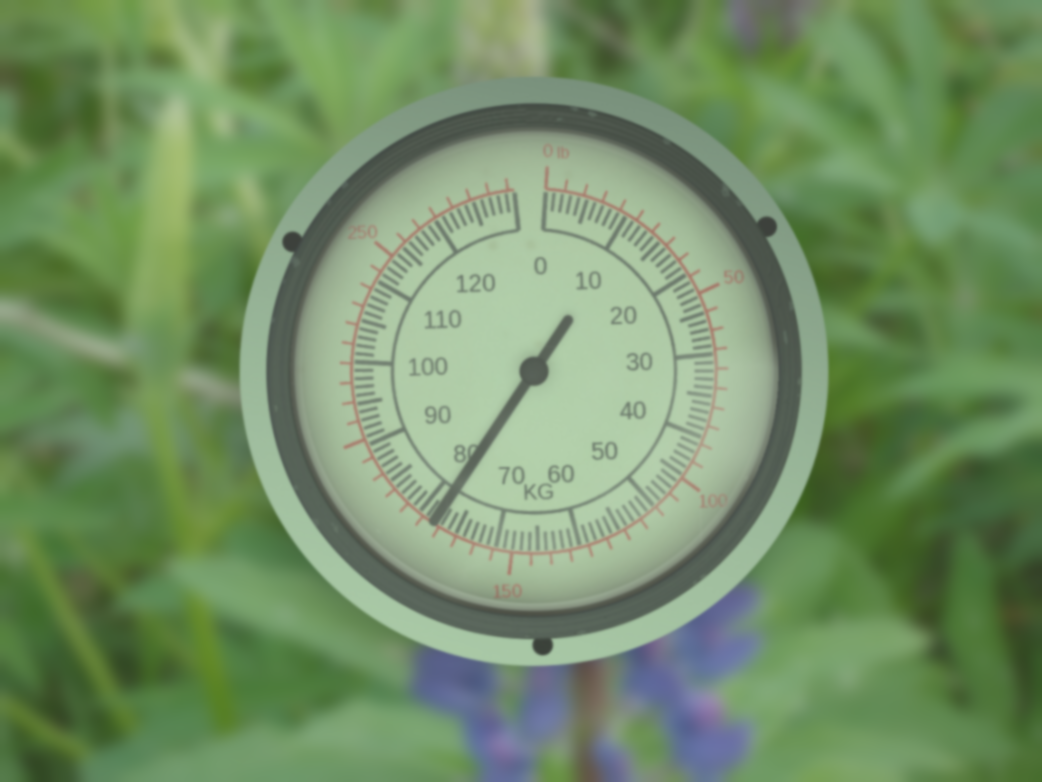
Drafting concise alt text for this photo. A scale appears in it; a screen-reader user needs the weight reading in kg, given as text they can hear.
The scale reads 78 kg
